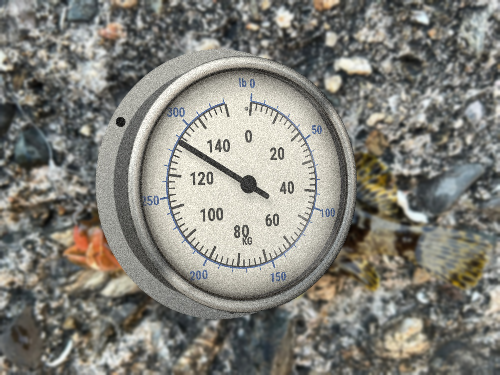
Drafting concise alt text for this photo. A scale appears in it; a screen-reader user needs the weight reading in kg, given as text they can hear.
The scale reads 130 kg
